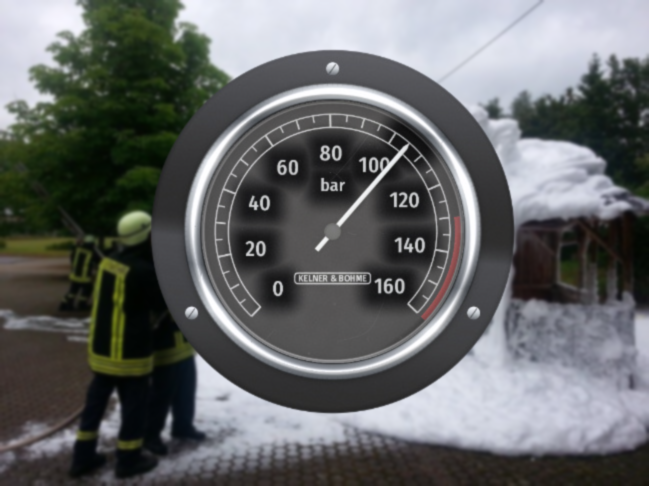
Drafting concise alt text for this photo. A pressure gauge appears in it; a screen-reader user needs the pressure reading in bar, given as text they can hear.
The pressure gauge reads 105 bar
